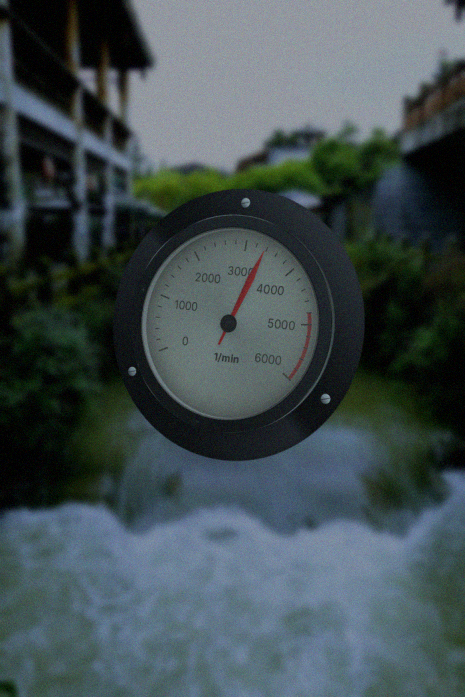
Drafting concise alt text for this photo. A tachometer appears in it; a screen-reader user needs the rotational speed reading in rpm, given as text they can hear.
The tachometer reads 3400 rpm
